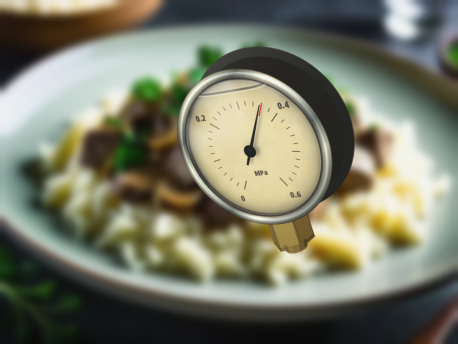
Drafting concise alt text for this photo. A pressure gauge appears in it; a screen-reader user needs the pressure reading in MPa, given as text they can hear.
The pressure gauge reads 0.36 MPa
